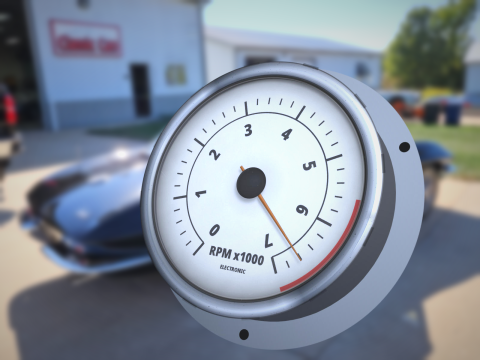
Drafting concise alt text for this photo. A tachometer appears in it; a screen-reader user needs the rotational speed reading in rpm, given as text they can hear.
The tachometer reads 6600 rpm
